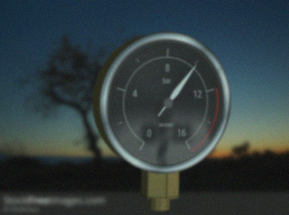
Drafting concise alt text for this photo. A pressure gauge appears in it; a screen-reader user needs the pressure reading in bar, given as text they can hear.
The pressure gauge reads 10 bar
